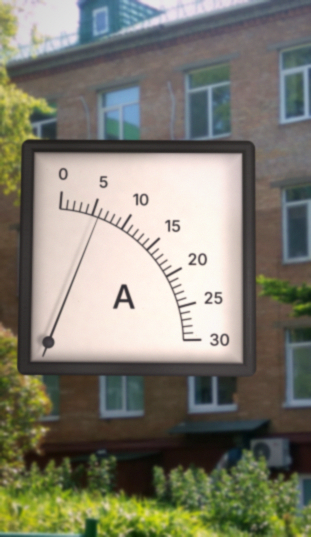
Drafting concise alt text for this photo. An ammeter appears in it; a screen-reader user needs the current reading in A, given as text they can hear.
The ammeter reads 6 A
